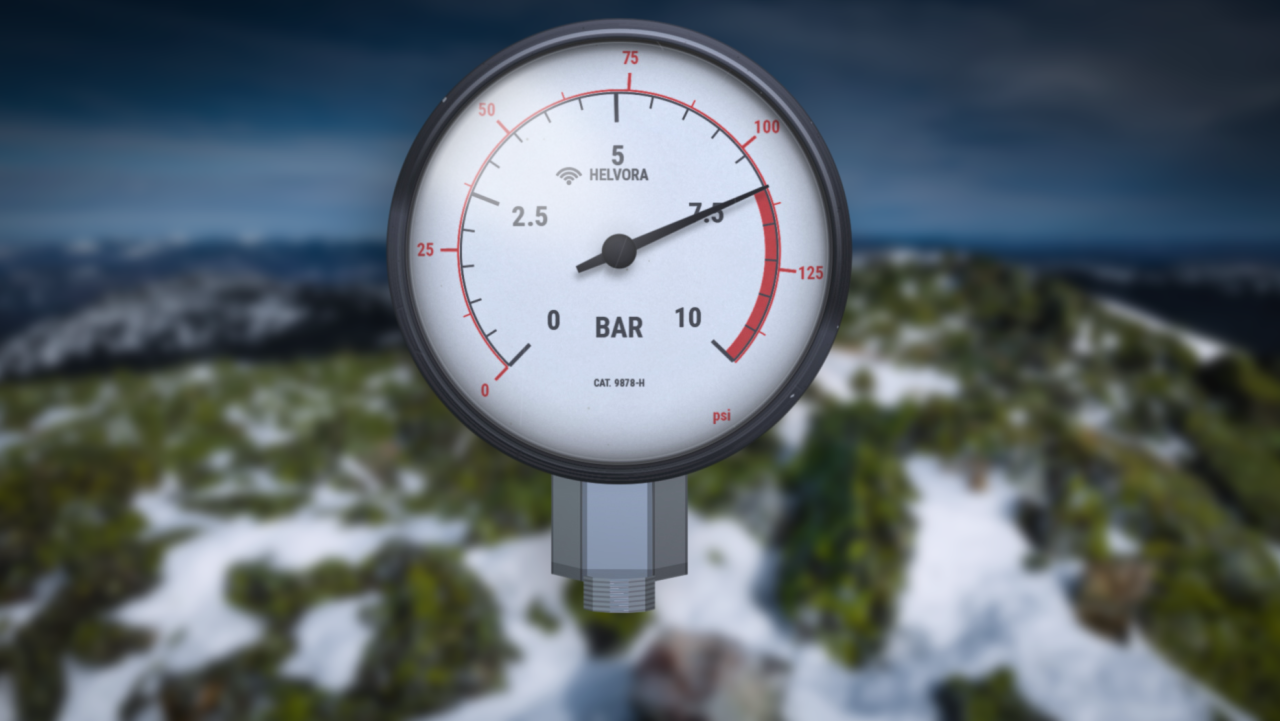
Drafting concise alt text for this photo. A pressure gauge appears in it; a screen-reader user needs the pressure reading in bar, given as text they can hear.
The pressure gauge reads 7.5 bar
